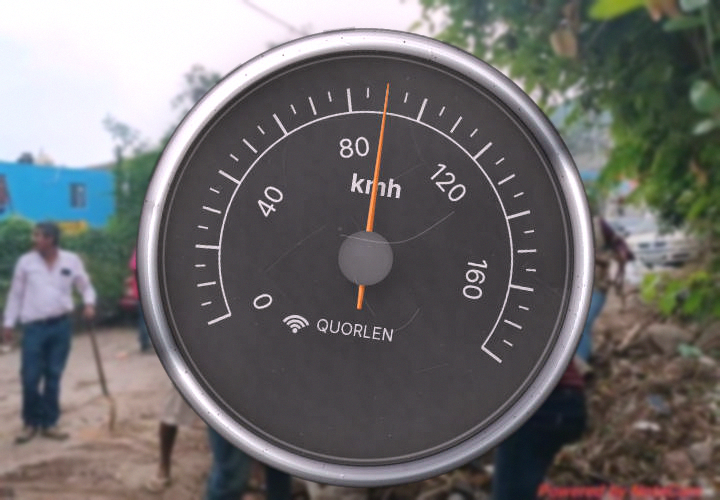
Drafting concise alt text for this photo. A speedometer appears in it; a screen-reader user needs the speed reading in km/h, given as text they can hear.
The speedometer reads 90 km/h
